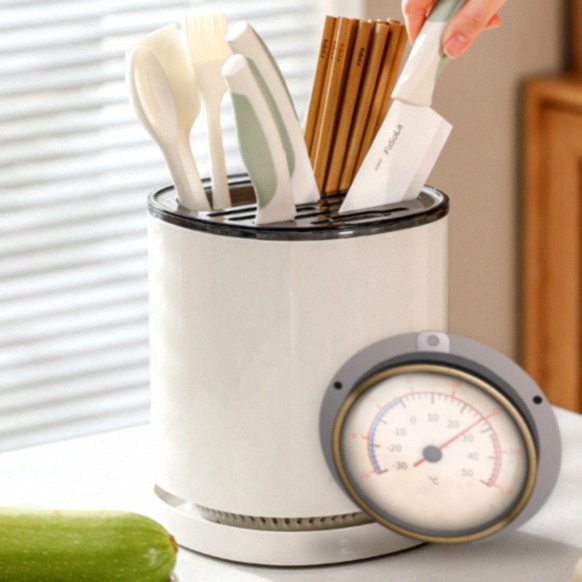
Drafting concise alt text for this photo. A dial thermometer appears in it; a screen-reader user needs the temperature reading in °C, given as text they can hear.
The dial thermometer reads 26 °C
